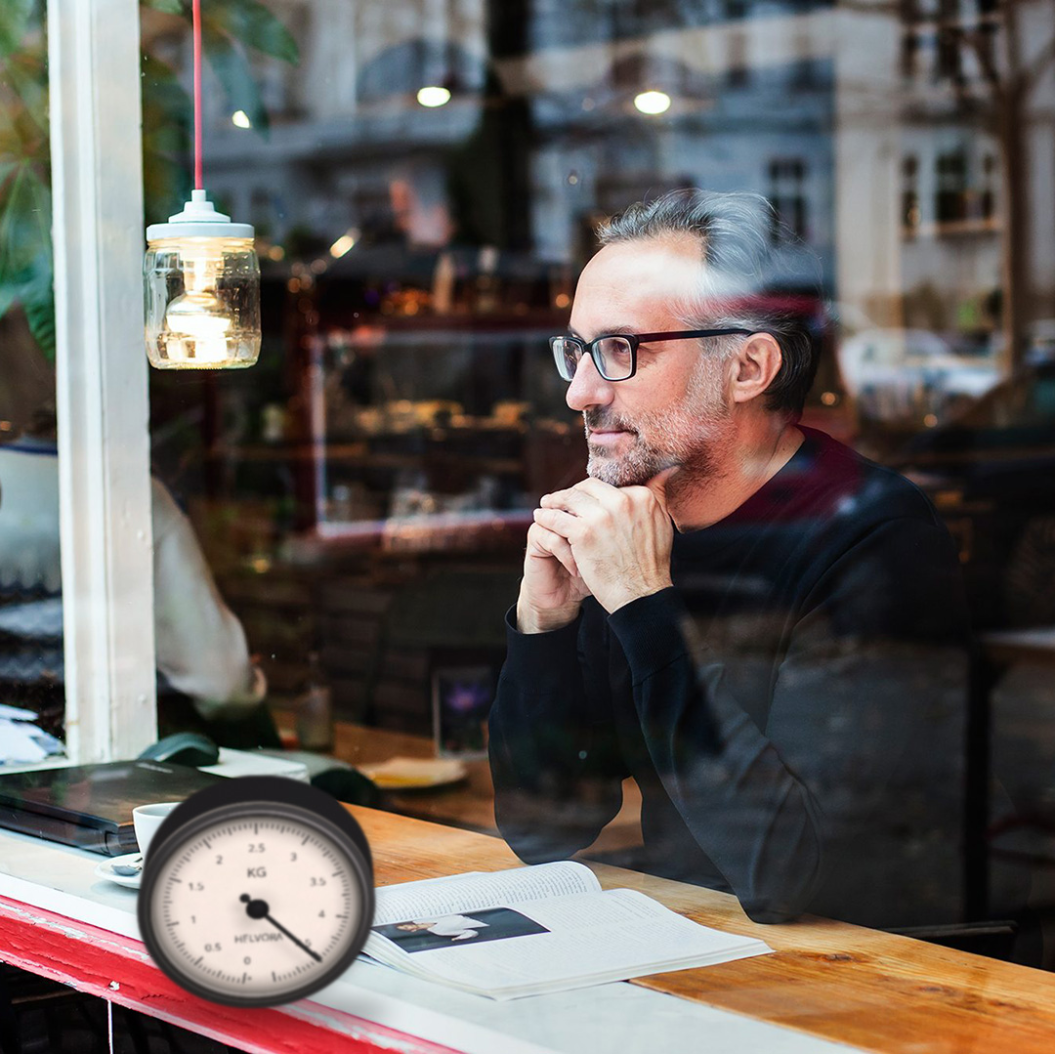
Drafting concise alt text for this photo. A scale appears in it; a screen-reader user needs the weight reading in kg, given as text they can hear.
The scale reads 4.5 kg
